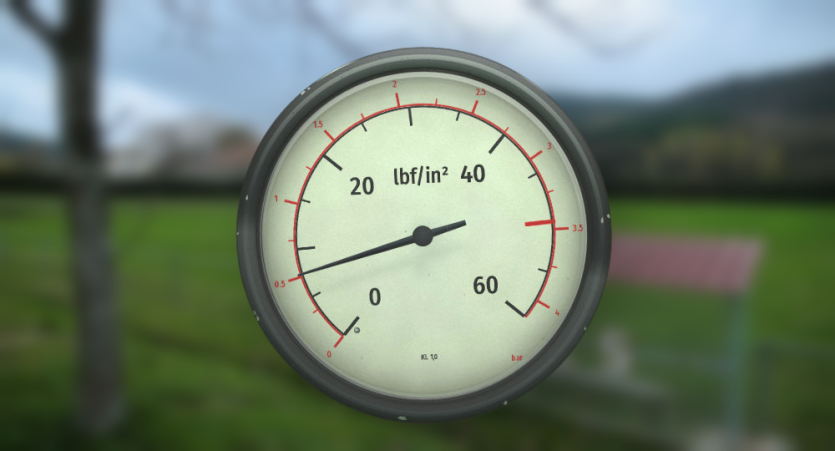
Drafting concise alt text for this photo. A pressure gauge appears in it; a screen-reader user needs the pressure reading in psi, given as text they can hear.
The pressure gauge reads 7.5 psi
